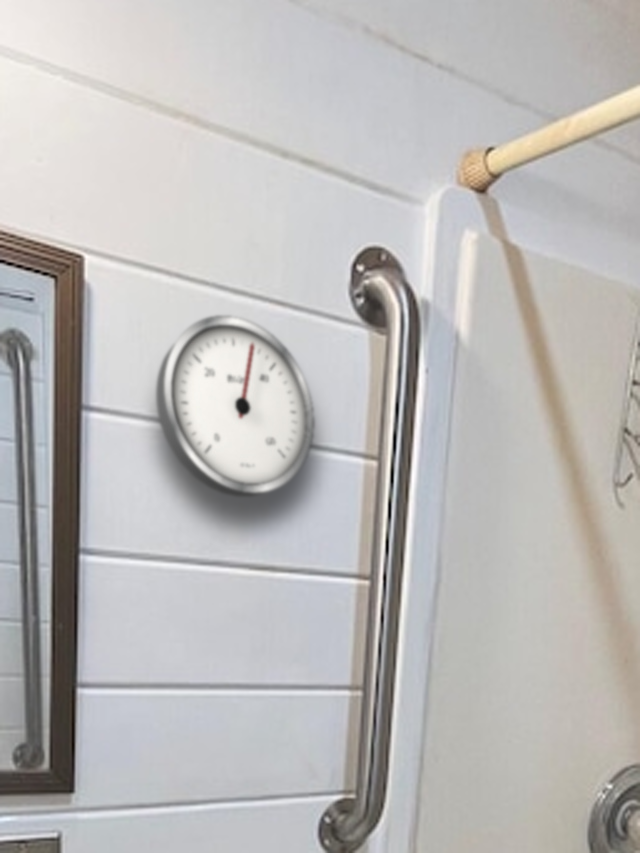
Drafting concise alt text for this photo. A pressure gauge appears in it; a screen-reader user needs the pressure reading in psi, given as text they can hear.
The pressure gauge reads 34 psi
